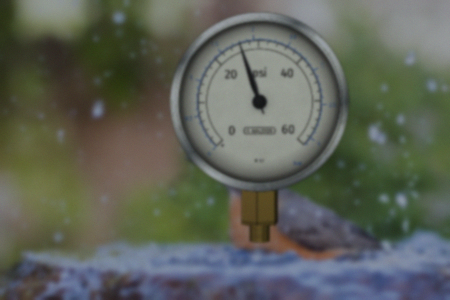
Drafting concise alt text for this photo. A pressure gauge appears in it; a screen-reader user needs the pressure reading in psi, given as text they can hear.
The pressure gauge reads 26 psi
